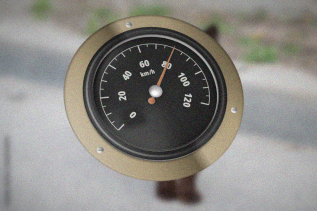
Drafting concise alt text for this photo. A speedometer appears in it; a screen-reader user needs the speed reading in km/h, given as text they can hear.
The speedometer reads 80 km/h
